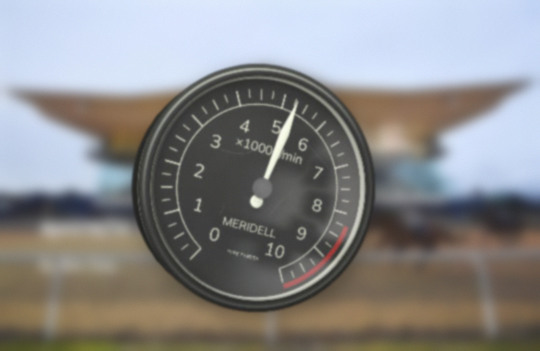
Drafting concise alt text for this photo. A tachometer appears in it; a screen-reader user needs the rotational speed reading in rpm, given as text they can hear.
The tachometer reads 5250 rpm
